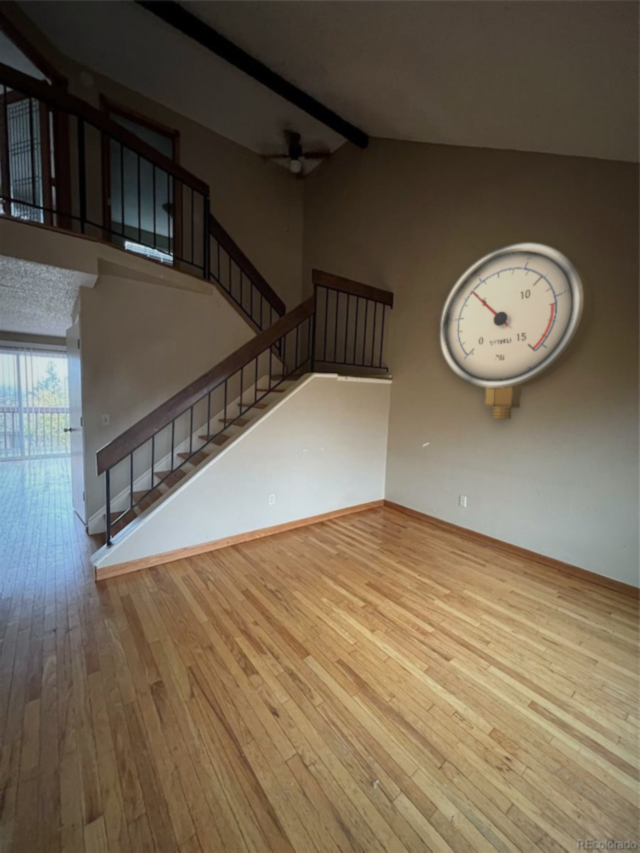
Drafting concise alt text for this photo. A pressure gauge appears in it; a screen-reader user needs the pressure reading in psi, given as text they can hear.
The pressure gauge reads 5 psi
